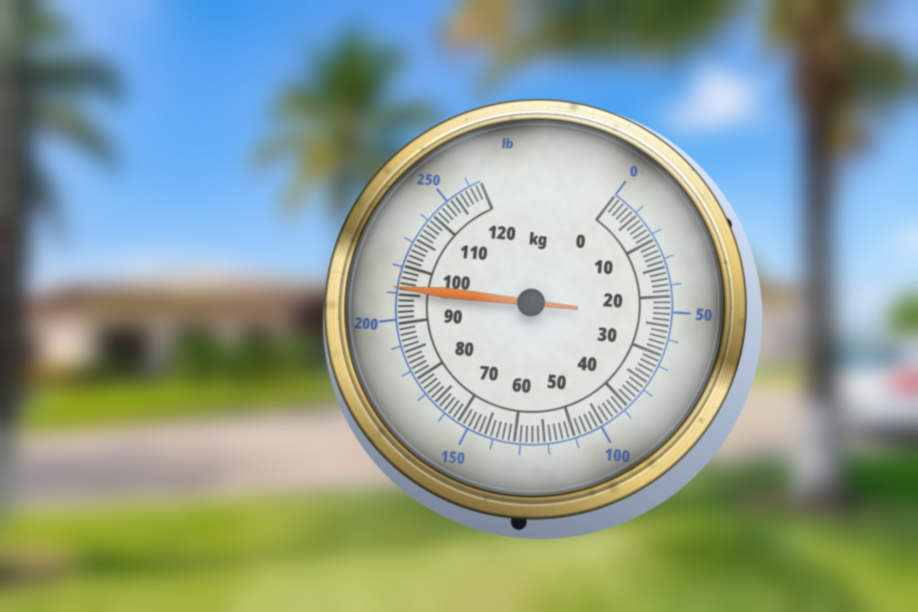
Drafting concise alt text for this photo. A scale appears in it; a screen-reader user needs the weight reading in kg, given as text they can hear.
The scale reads 96 kg
